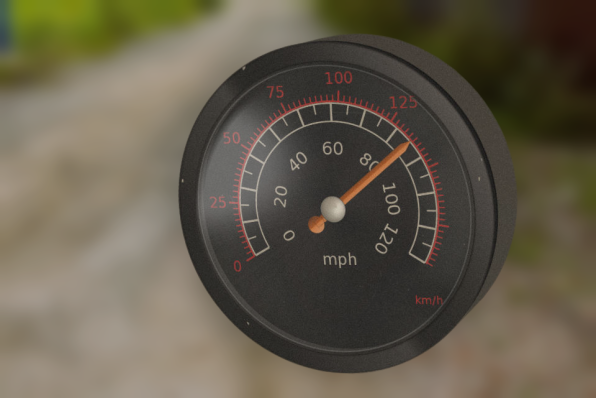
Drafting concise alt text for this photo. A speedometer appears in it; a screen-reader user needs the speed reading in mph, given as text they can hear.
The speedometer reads 85 mph
